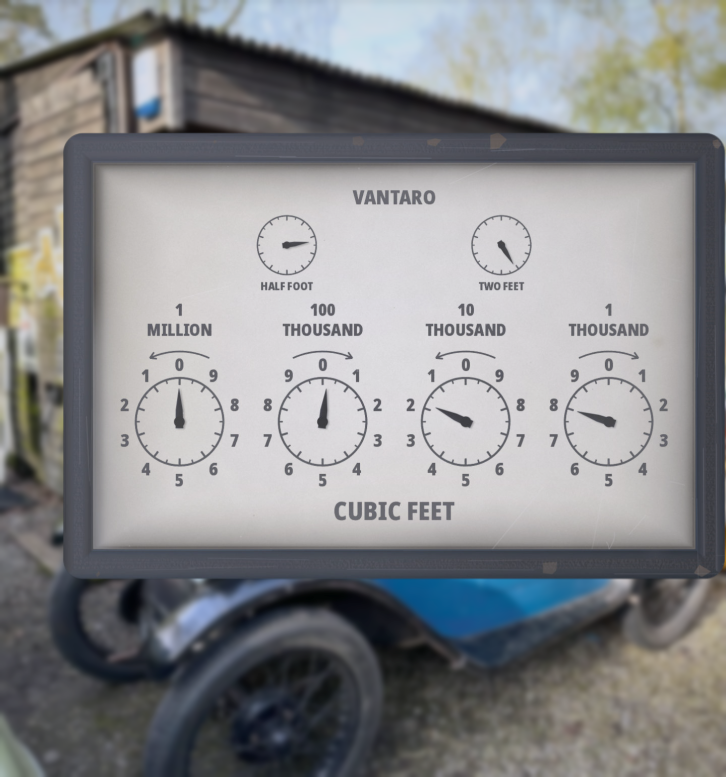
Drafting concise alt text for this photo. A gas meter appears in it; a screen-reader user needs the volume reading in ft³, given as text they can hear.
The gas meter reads 1800 ft³
